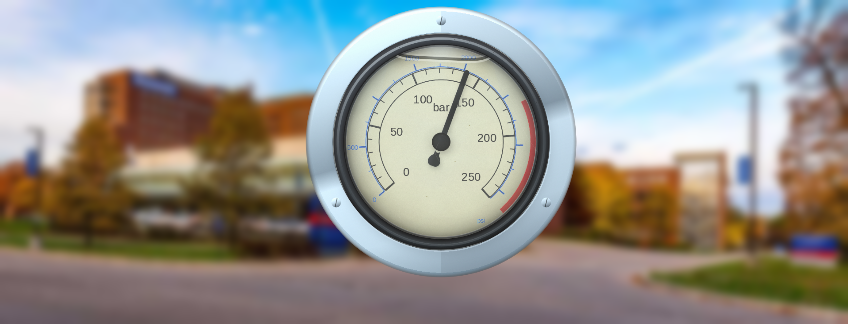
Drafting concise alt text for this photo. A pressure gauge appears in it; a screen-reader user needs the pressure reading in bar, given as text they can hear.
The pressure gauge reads 140 bar
